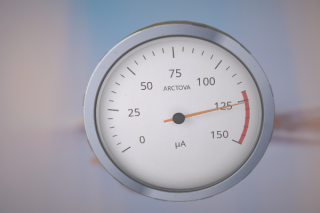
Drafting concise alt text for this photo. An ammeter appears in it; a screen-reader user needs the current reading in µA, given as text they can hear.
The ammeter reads 125 µA
